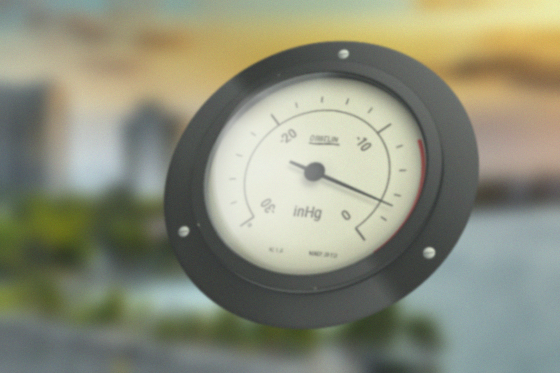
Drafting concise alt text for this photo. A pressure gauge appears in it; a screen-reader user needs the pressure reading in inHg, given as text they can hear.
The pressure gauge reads -3 inHg
